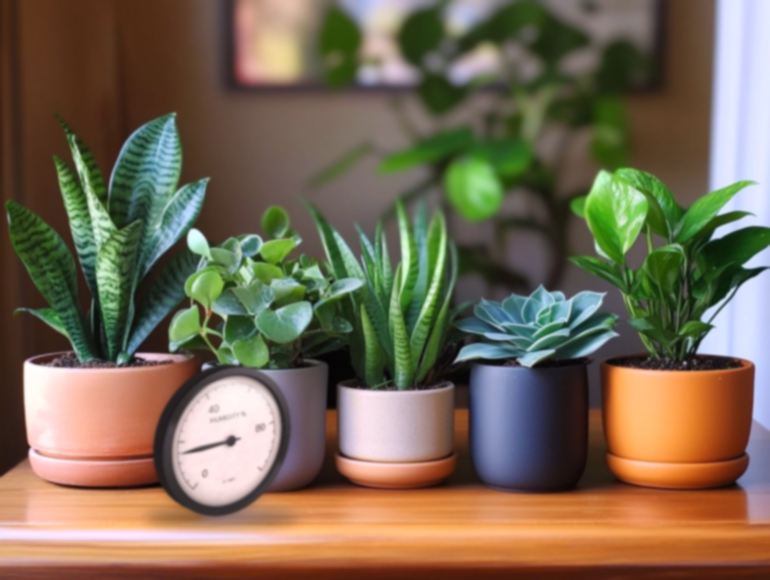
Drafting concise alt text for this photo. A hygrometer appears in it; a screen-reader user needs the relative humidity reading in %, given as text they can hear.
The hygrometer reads 16 %
